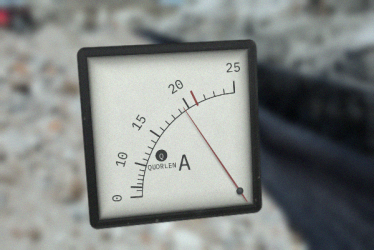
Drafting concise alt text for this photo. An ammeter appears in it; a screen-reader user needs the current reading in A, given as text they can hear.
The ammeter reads 19.5 A
